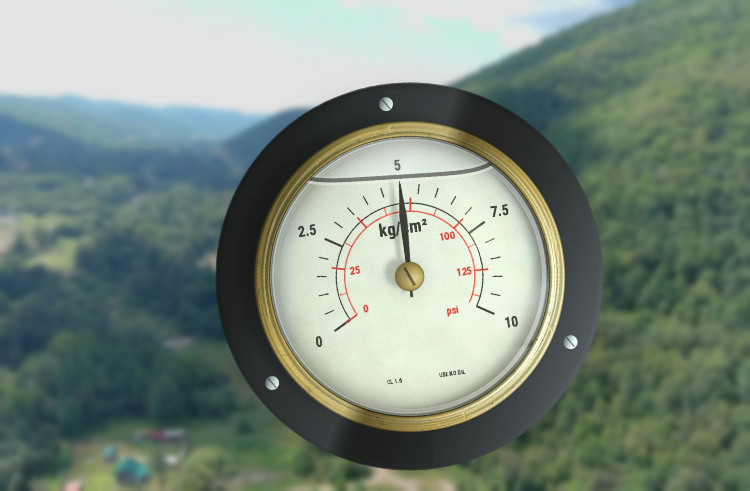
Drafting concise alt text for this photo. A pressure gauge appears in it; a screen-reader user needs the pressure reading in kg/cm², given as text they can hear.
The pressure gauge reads 5 kg/cm²
